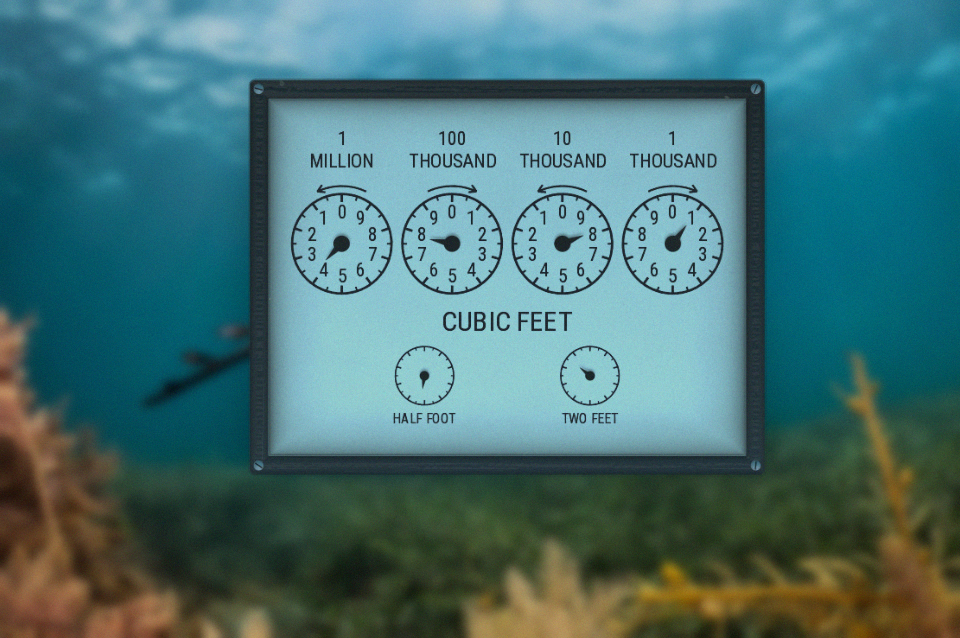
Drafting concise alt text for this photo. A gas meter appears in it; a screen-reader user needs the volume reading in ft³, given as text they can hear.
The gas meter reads 378100 ft³
